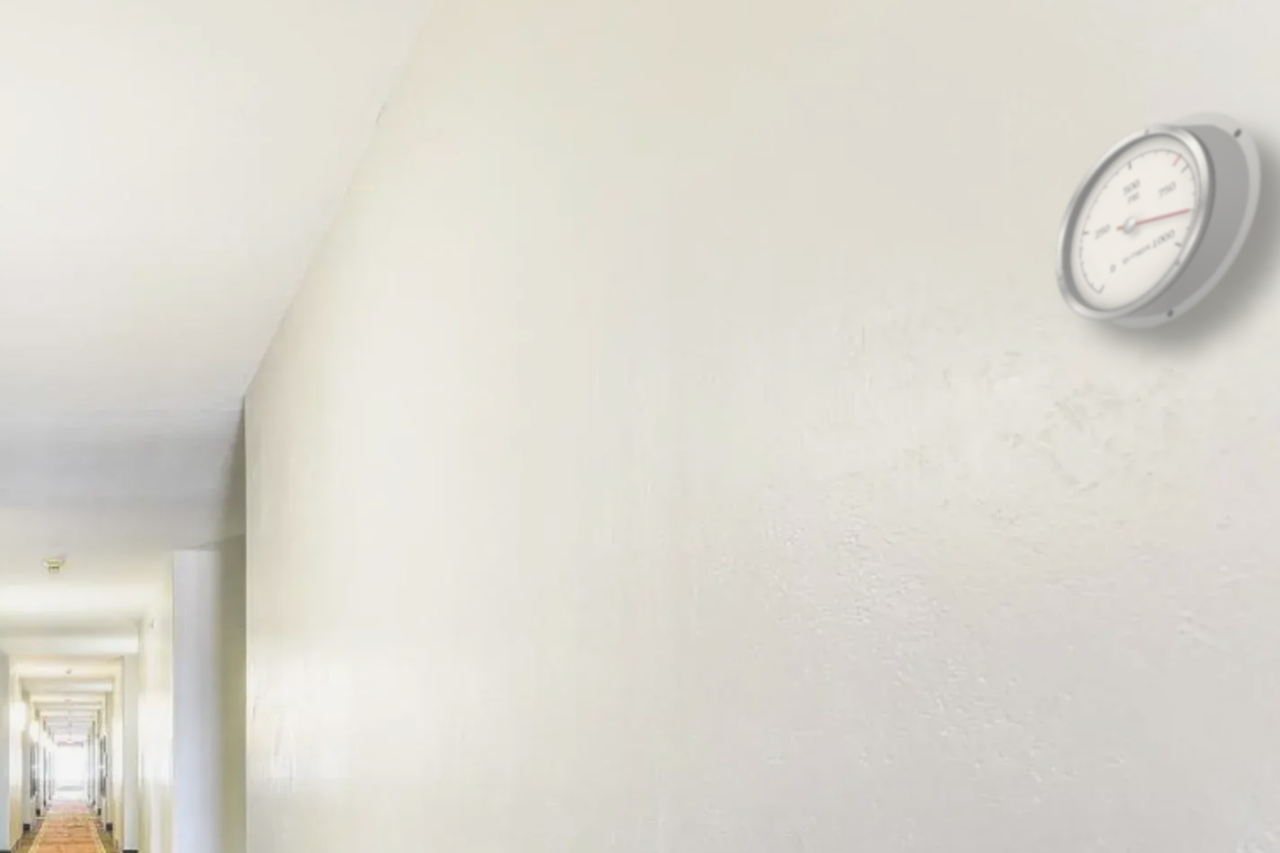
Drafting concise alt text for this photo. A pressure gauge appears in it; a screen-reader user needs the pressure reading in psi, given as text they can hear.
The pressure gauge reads 900 psi
